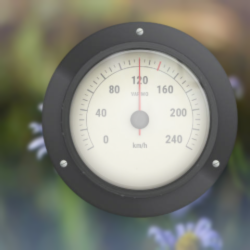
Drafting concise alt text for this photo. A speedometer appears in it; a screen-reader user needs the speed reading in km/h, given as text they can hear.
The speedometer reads 120 km/h
